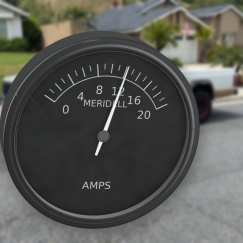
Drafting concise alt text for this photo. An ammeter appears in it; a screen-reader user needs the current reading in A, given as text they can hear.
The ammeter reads 12 A
